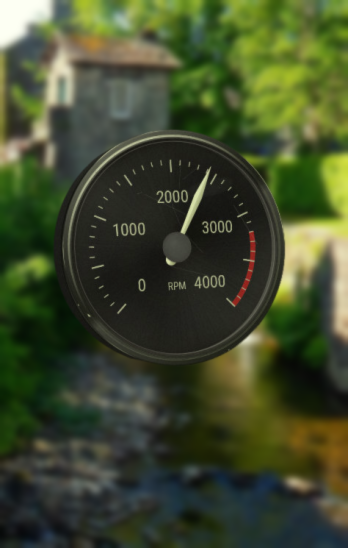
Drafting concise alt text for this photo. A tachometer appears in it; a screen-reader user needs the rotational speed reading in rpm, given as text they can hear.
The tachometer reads 2400 rpm
